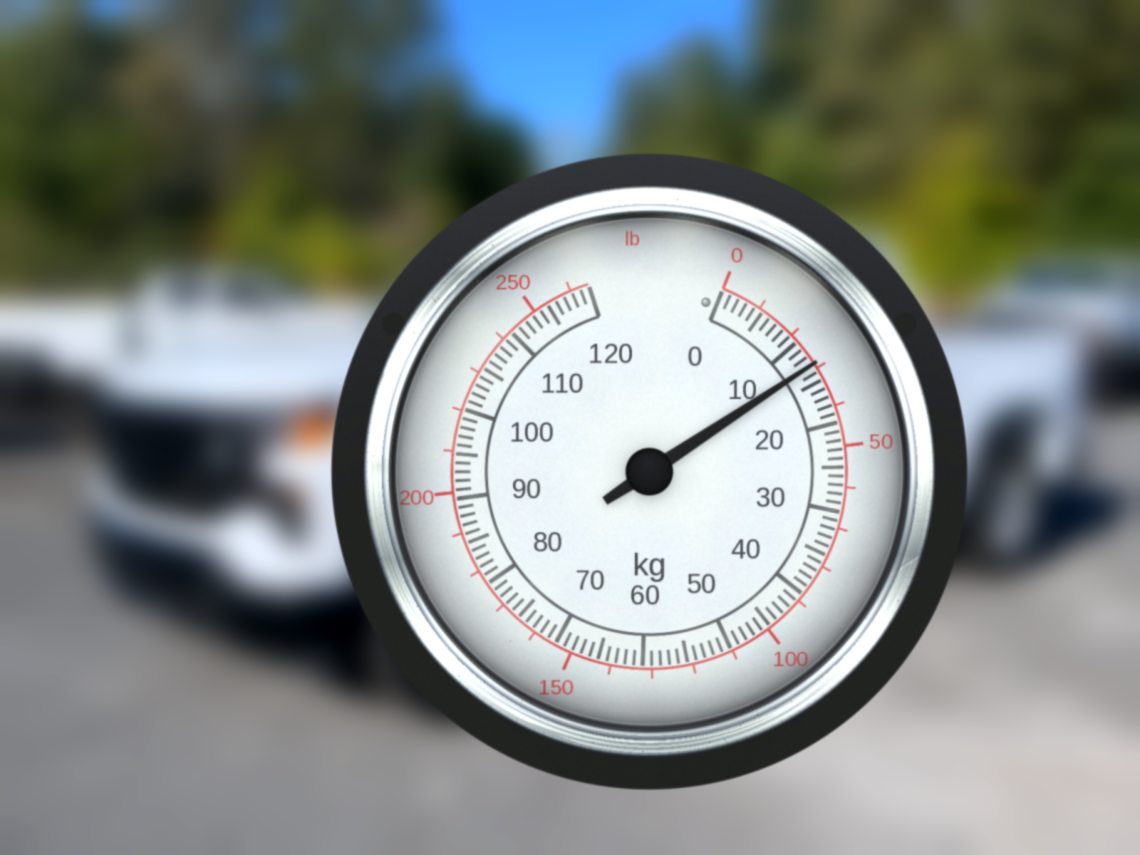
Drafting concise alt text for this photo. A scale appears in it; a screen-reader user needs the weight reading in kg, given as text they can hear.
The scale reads 13 kg
